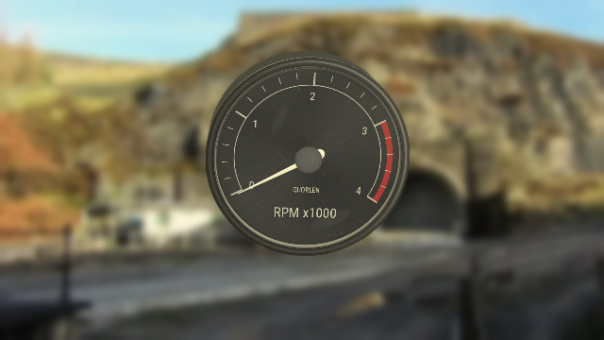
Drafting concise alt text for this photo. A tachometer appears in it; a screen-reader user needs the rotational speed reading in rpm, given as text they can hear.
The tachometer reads 0 rpm
